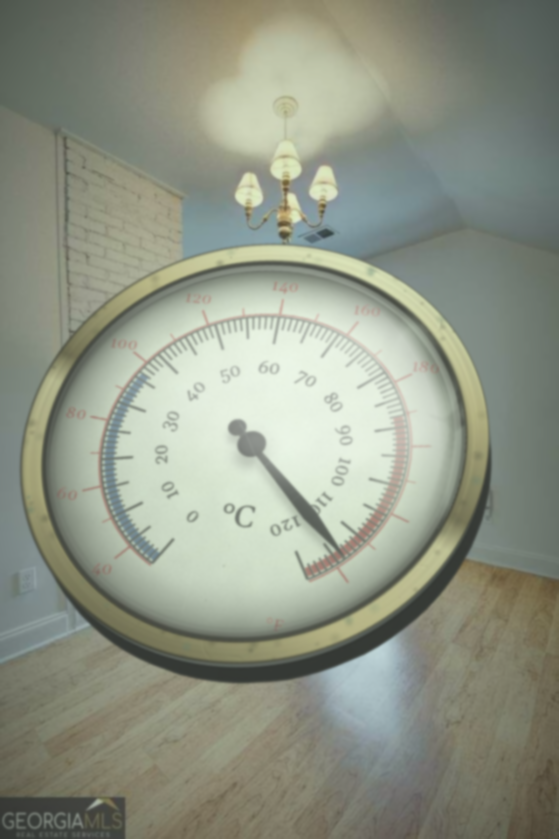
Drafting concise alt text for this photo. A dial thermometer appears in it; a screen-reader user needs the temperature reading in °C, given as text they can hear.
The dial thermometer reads 114 °C
